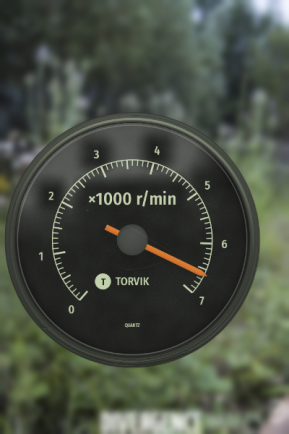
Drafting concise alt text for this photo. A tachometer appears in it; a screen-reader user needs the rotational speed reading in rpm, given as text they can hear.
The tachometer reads 6600 rpm
